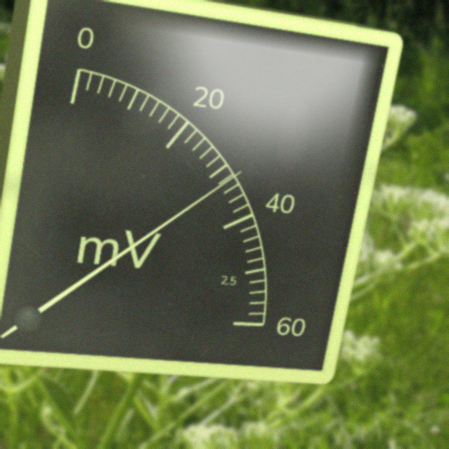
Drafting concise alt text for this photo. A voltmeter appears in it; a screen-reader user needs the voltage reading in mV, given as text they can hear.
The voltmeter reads 32 mV
